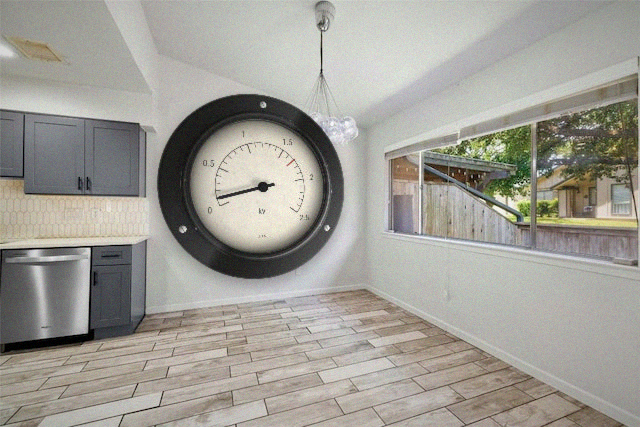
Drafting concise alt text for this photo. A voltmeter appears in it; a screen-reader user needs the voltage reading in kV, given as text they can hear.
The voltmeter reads 0.1 kV
